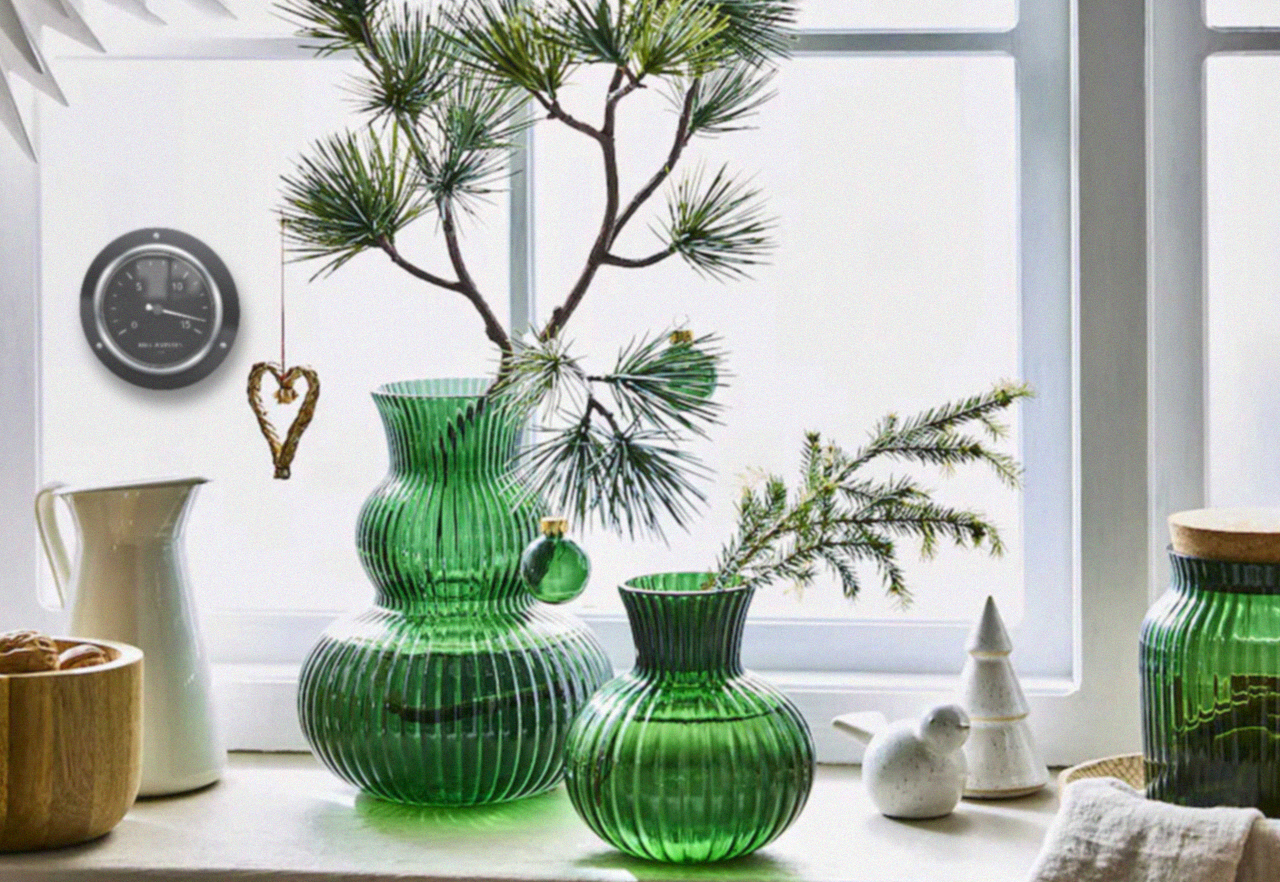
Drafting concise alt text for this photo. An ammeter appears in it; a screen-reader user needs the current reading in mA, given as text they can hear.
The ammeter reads 14 mA
